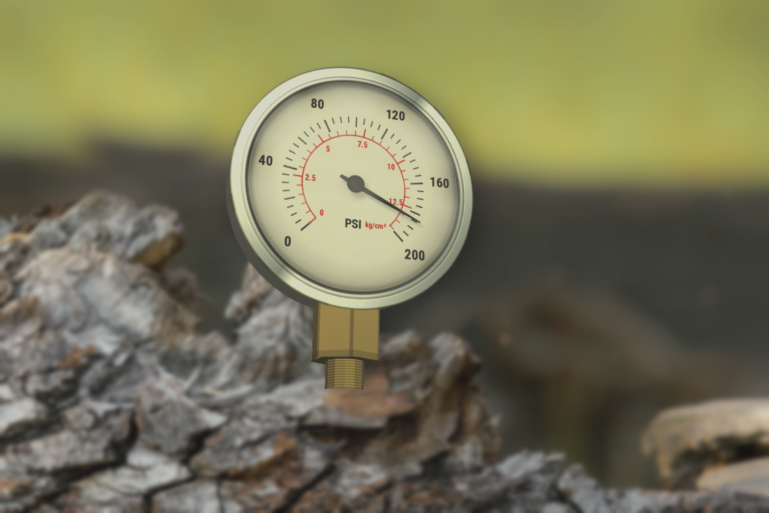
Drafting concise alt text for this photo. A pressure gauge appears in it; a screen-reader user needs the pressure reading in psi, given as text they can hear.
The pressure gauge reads 185 psi
